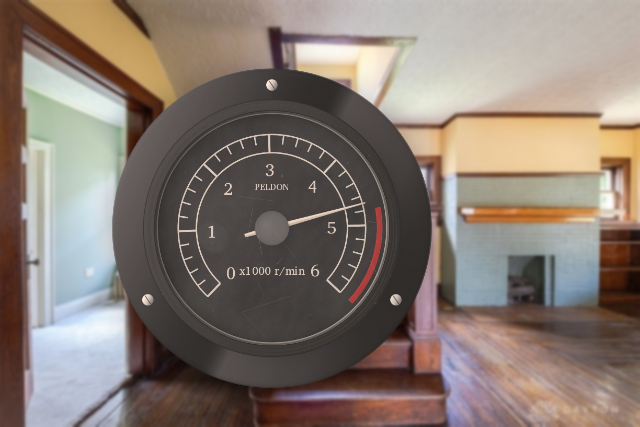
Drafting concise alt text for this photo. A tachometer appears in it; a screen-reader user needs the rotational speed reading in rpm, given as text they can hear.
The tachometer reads 4700 rpm
